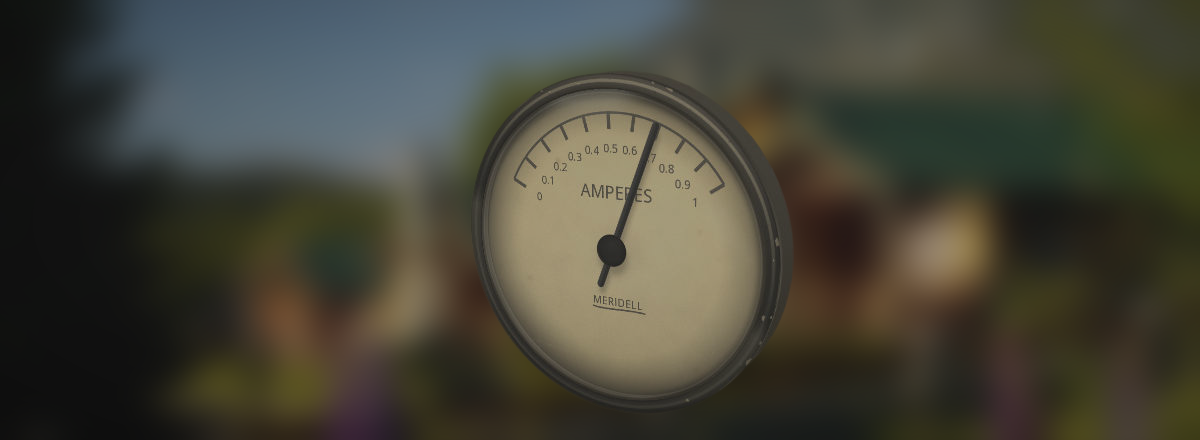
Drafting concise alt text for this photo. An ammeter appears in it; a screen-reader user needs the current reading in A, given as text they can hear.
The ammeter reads 0.7 A
